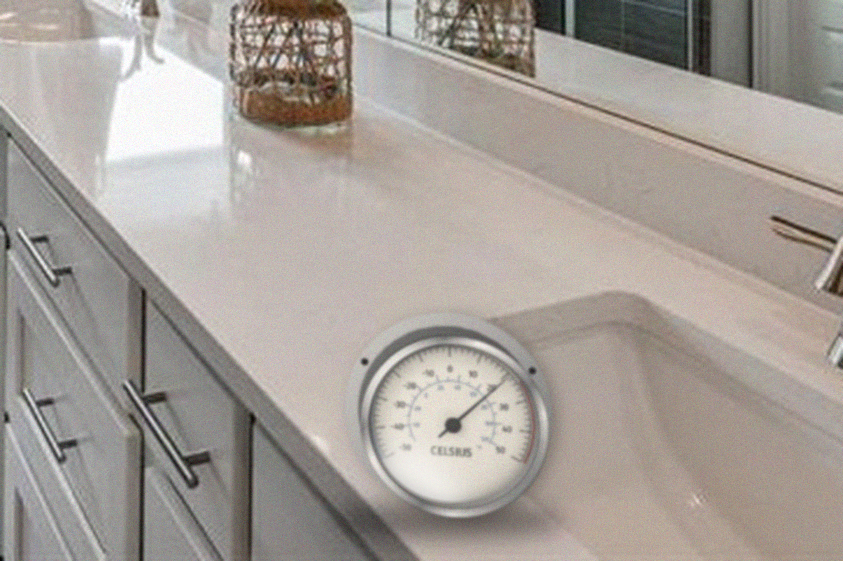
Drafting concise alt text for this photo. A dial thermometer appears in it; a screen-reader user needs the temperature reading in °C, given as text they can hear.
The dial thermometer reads 20 °C
